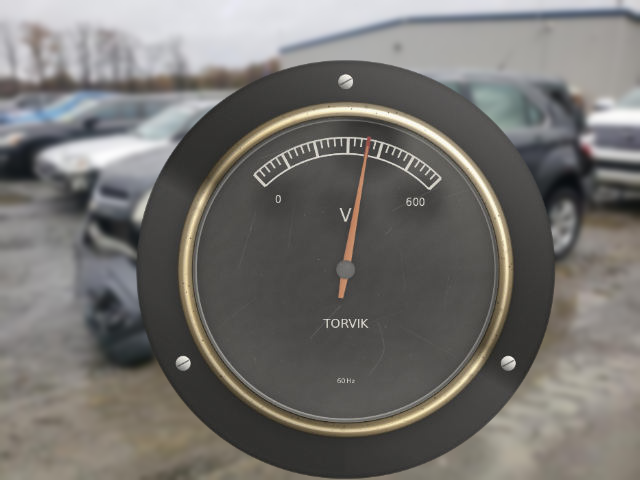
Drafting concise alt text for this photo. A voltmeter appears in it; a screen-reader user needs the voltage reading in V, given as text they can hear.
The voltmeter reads 360 V
